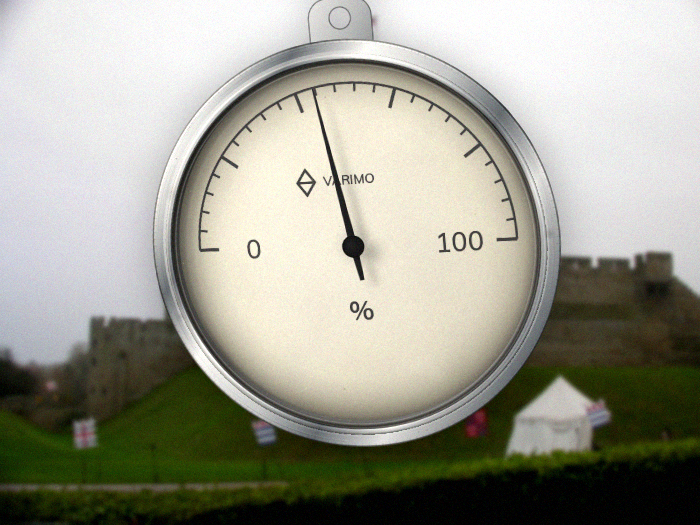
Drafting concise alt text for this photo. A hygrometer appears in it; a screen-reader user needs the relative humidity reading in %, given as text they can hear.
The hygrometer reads 44 %
